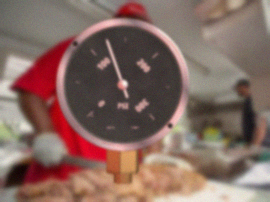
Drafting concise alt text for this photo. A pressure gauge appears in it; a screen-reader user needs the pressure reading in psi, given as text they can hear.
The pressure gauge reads 125 psi
